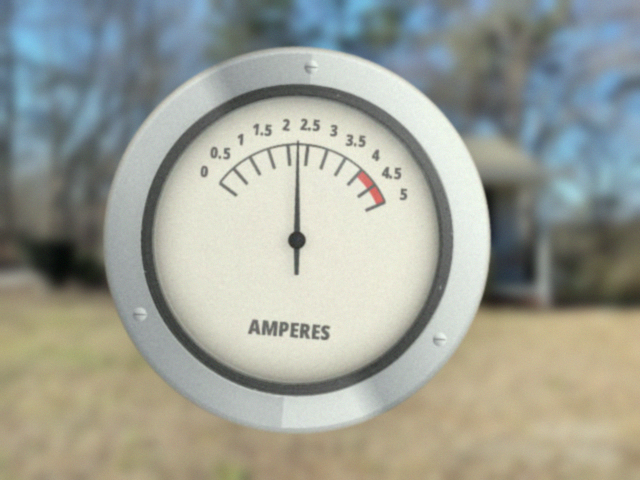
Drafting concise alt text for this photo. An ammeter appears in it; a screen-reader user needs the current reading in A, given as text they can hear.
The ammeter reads 2.25 A
